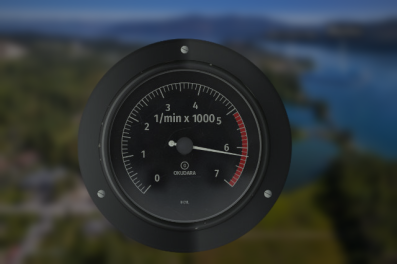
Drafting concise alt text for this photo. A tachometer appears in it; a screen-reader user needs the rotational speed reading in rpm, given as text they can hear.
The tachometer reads 6200 rpm
